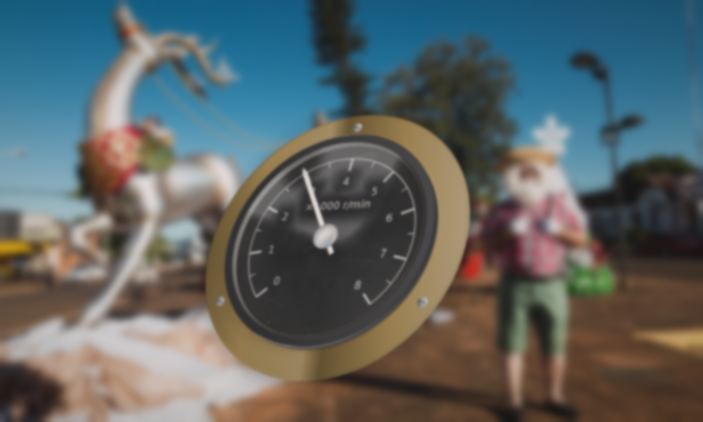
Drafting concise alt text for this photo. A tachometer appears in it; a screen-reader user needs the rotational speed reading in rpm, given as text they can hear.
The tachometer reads 3000 rpm
